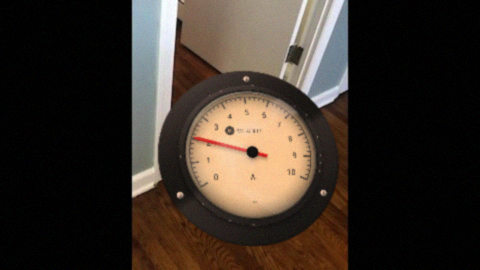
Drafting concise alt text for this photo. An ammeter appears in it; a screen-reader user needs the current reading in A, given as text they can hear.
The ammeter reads 2 A
